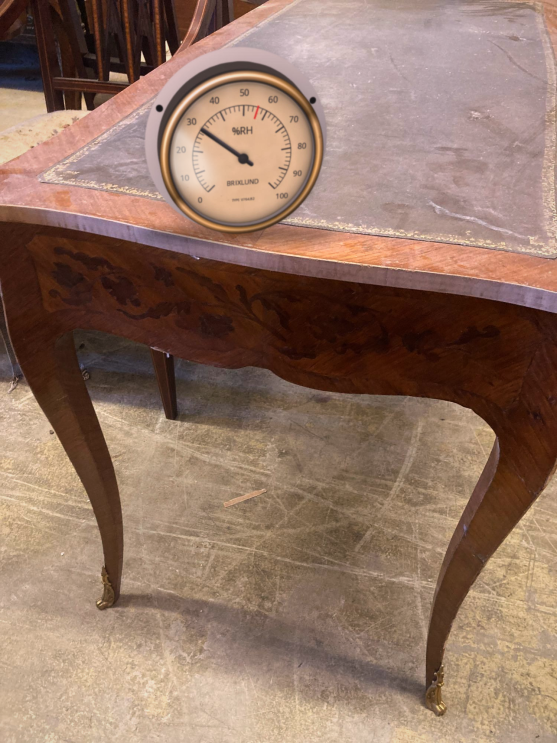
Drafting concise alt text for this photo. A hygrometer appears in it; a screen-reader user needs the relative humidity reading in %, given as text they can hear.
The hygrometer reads 30 %
